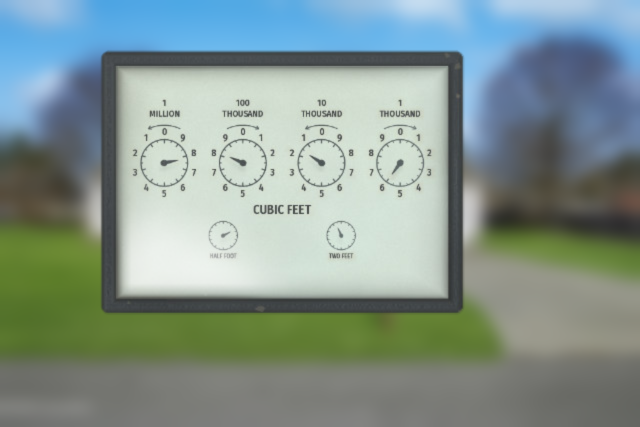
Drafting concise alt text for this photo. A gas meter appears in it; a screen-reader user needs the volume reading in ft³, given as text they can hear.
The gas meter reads 781600 ft³
